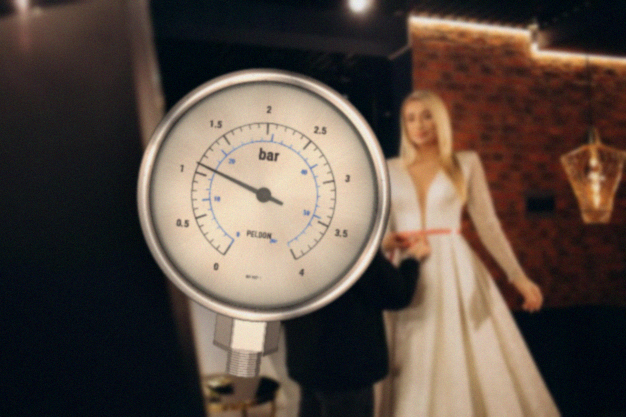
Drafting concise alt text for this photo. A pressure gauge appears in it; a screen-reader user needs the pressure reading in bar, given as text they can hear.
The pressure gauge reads 1.1 bar
